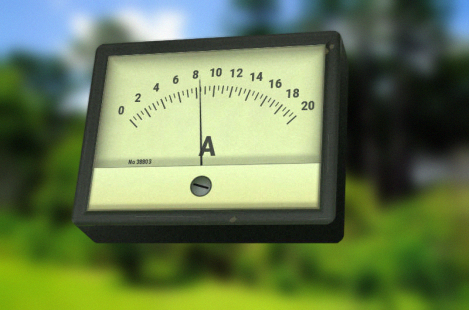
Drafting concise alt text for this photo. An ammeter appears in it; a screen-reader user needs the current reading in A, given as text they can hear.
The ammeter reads 8.5 A
